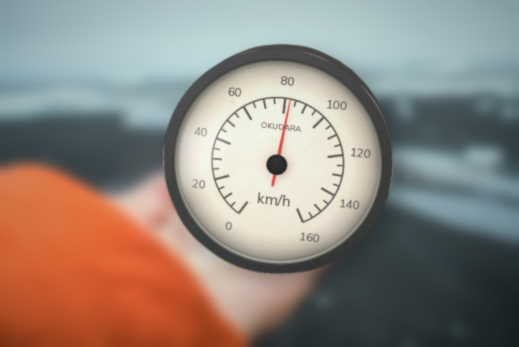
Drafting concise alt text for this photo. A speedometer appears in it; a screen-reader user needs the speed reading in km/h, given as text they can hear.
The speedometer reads 82.5 km/h
